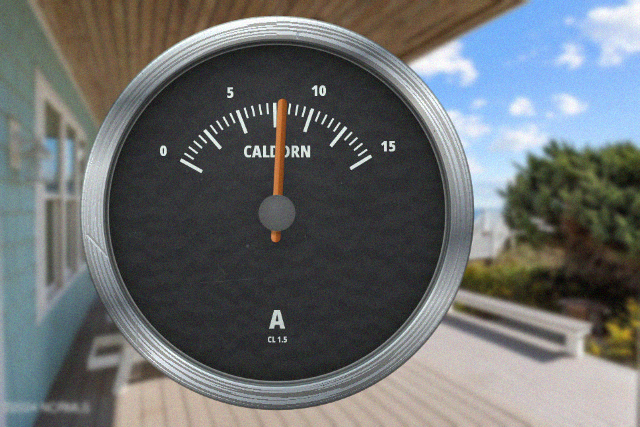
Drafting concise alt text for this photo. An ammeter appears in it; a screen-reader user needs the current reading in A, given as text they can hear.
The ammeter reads 8 A
